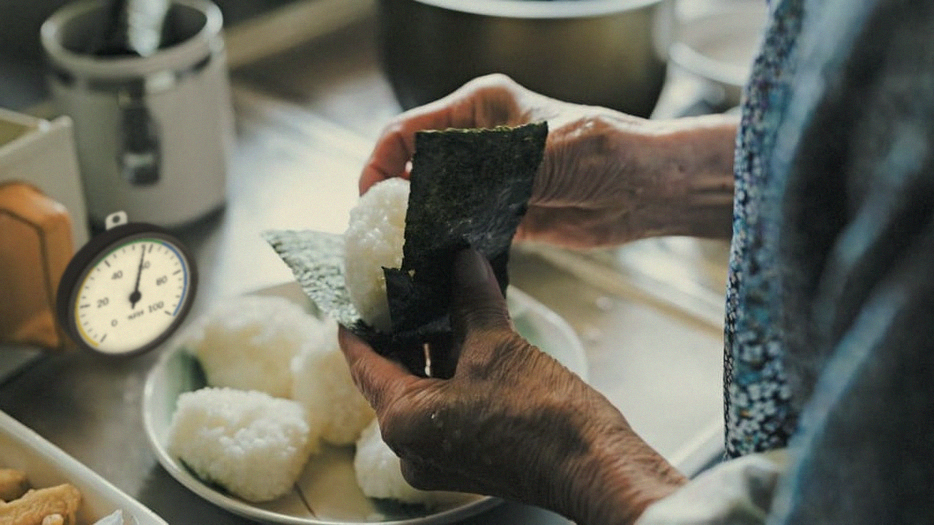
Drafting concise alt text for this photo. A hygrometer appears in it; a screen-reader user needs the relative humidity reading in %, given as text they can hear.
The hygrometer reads 56 %
